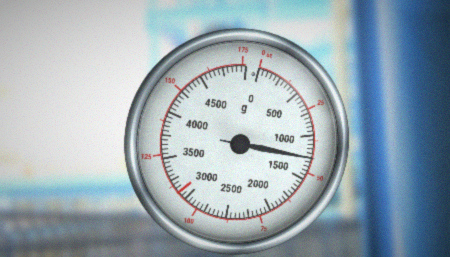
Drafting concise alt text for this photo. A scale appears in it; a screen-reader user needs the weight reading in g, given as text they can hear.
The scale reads 1250 g
